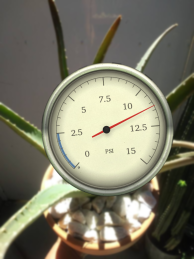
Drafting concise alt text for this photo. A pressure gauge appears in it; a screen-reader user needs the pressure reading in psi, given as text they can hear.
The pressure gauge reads 11.25 psi
